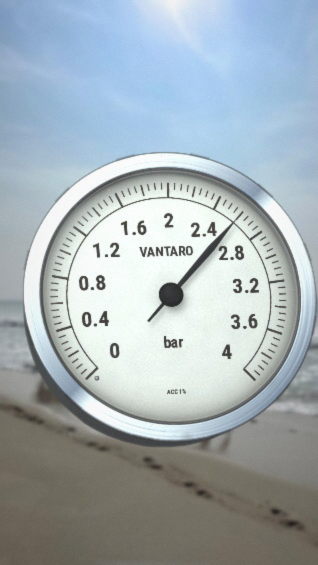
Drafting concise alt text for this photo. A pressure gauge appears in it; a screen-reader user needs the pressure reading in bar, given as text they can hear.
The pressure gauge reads 2.6 bar
